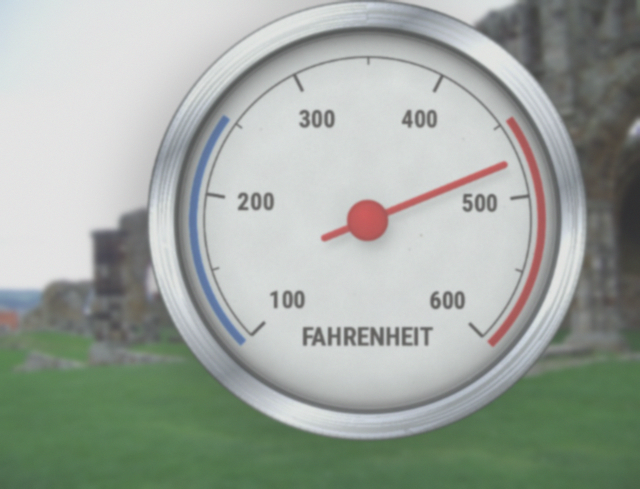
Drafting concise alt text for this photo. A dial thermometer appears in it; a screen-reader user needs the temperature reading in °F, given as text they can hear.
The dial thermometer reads 475 °F
